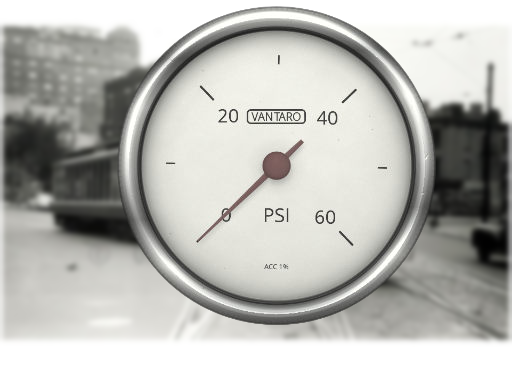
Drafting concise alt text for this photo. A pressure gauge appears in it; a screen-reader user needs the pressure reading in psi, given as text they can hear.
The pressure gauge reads 0 psi
